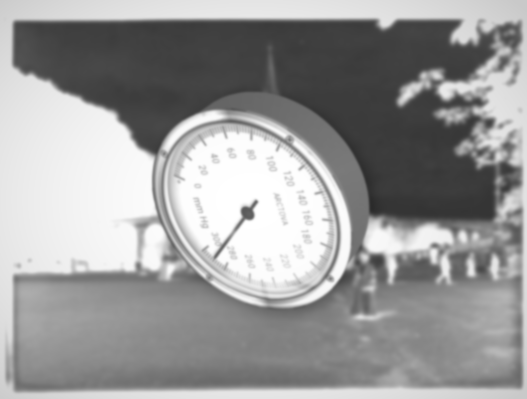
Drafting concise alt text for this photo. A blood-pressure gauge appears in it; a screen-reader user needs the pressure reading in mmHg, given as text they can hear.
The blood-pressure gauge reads 290 mmHg
